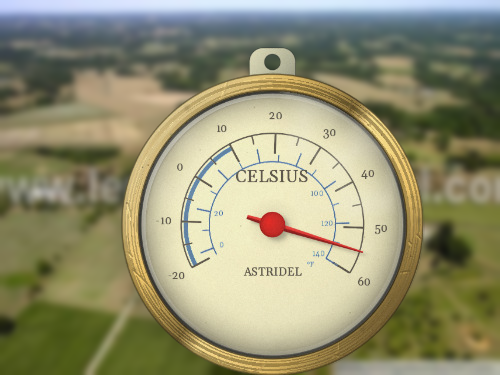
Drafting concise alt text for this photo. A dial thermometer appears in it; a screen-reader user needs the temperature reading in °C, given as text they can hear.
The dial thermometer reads 55 °C
